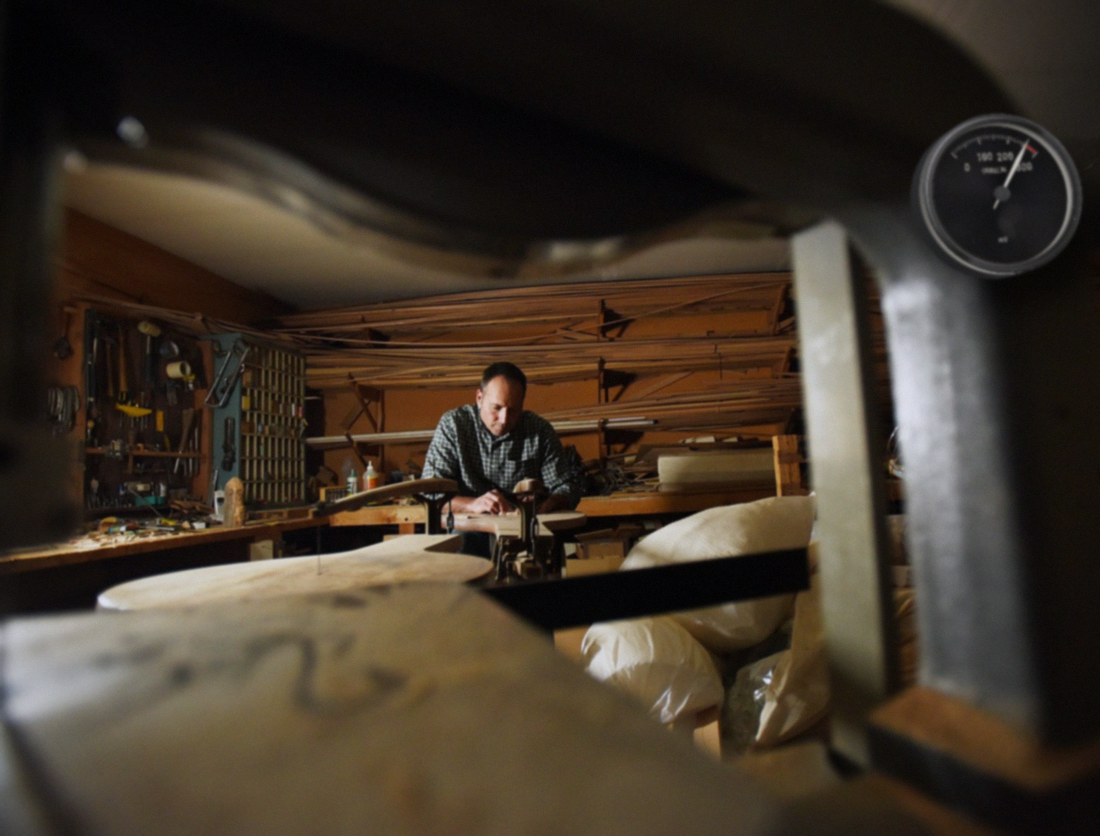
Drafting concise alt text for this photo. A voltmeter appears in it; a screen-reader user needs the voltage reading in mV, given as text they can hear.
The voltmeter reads 250 mV
